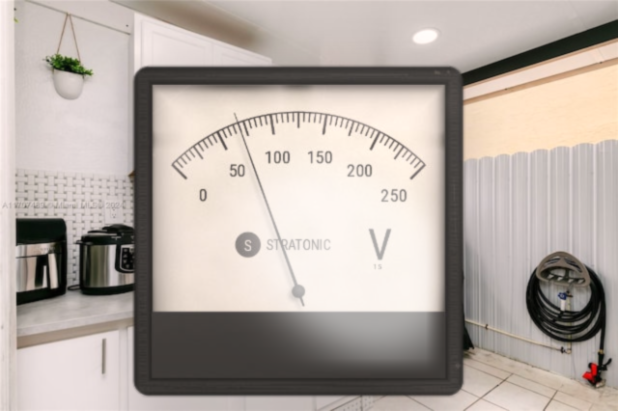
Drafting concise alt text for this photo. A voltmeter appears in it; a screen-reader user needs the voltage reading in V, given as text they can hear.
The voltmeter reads 70 V
